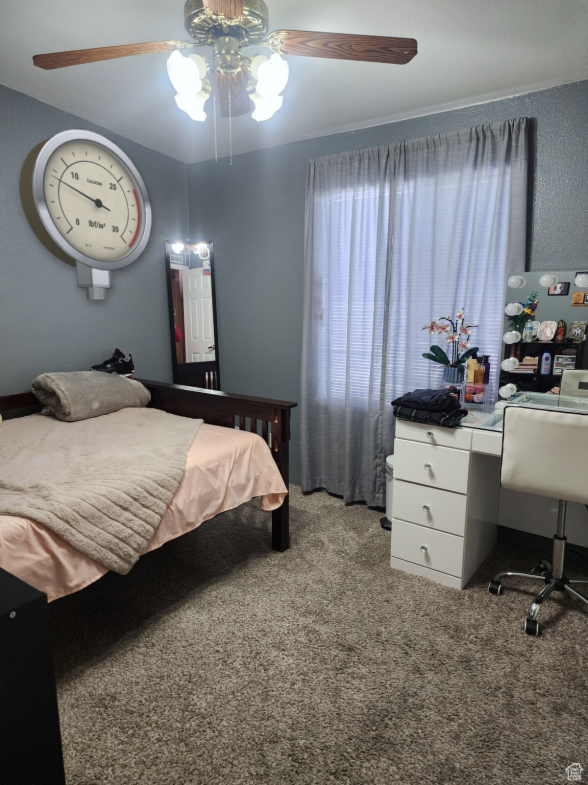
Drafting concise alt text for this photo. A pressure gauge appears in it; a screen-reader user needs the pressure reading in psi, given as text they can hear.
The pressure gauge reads 7 psi
